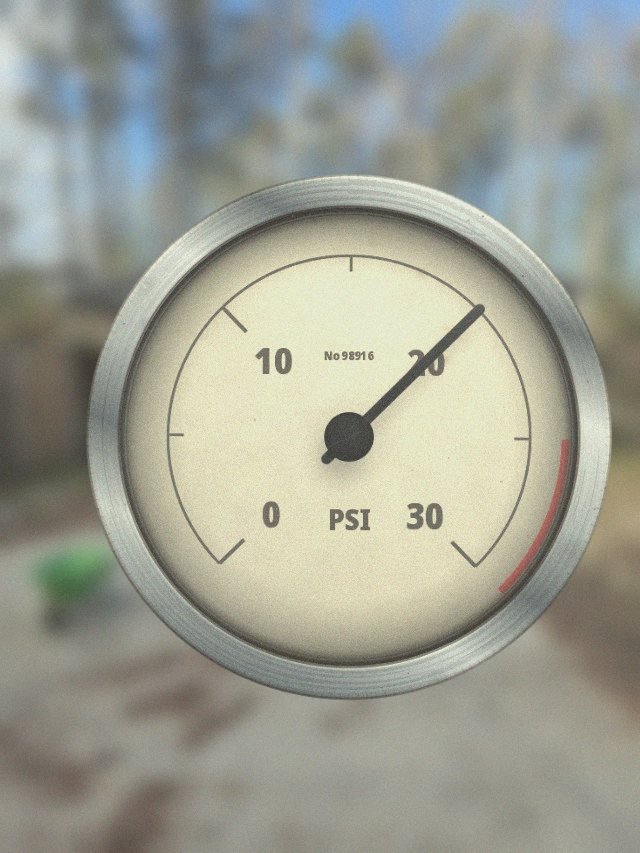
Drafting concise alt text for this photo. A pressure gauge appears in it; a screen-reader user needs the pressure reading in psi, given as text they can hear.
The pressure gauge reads 20 psi
